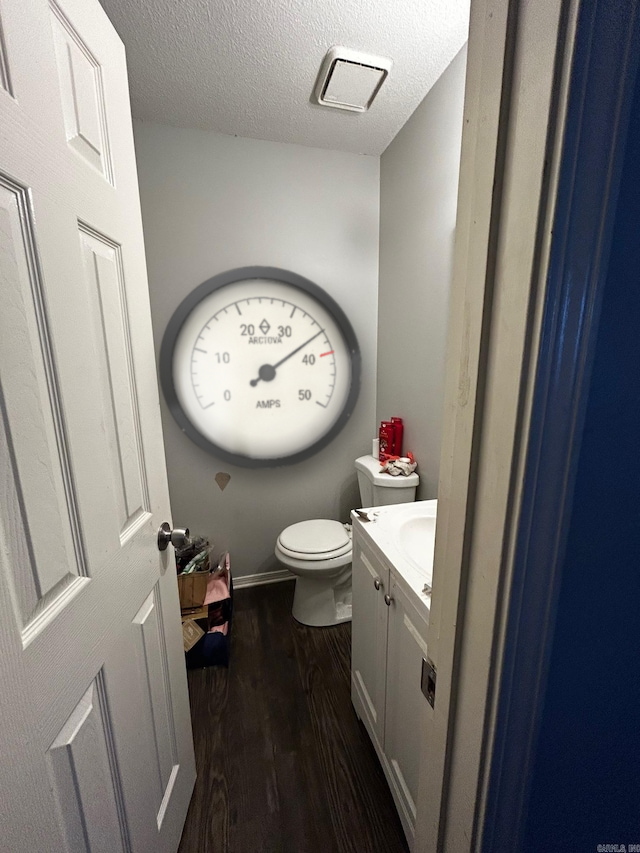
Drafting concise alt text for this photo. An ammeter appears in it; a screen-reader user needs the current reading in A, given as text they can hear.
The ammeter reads 36 A
